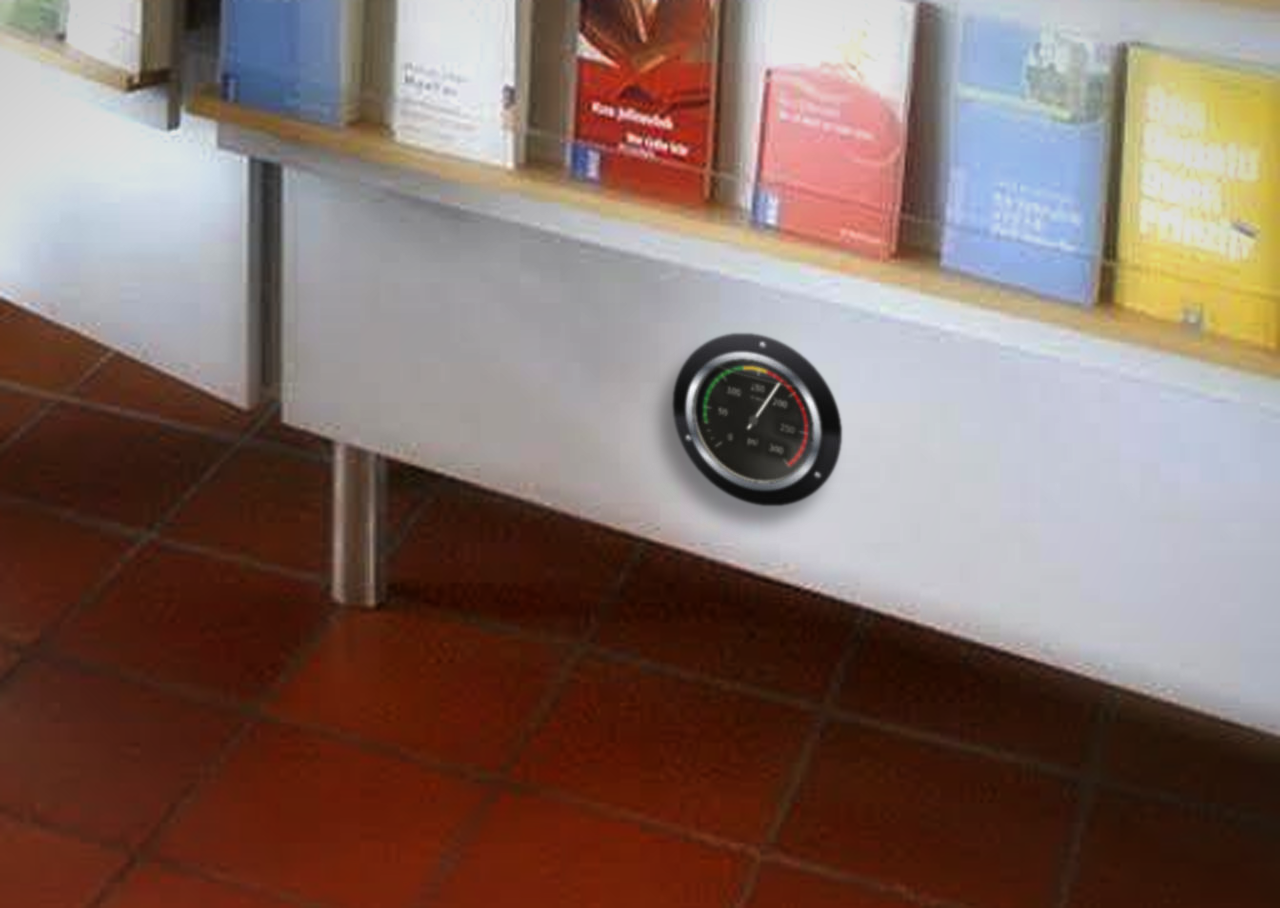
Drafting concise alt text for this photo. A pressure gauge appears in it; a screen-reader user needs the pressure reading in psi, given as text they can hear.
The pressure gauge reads 180 psi
